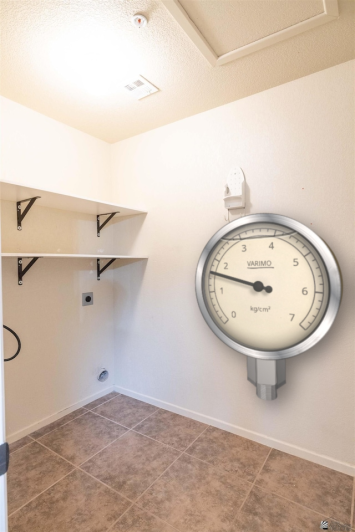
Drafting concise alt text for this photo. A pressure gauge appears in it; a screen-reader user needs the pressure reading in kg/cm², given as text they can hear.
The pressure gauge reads 1.6 kg/cm²
